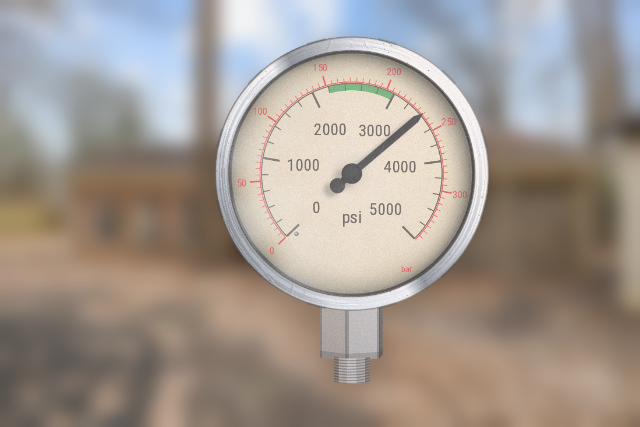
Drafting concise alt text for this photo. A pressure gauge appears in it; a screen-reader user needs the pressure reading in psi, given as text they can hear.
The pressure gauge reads 3400 psi
